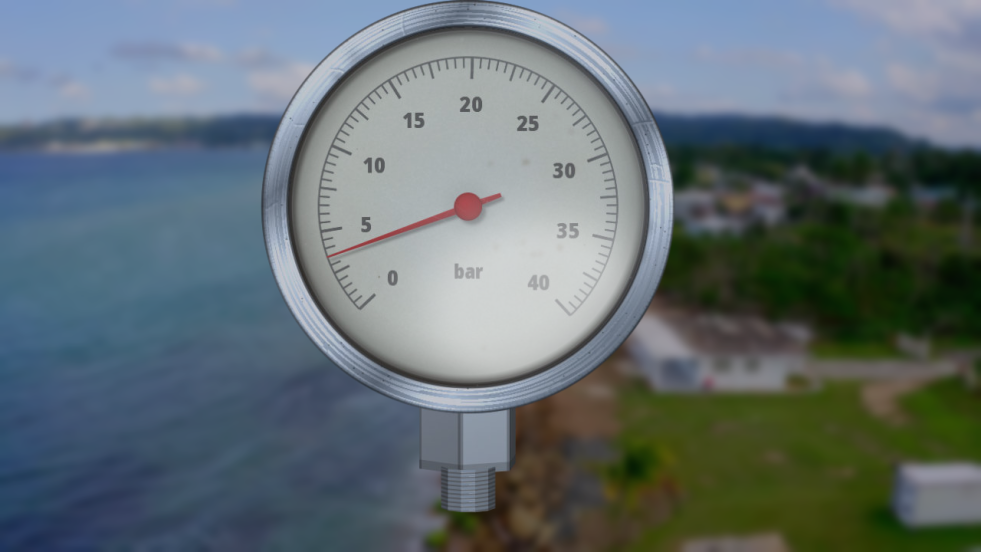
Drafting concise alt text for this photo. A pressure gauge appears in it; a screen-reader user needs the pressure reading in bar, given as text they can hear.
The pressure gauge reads 3.5 bar
